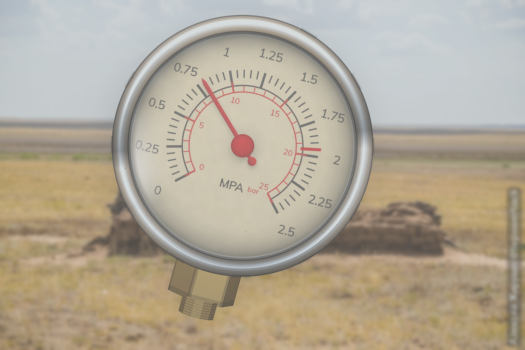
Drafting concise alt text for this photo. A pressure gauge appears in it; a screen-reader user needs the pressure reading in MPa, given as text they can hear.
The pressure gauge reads 0.8 MPa
